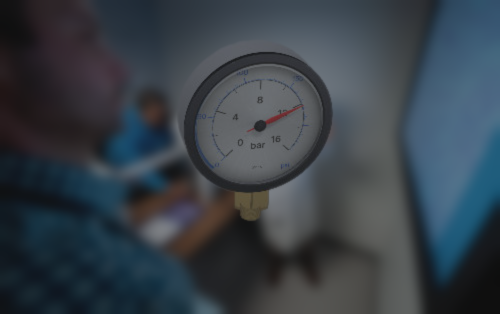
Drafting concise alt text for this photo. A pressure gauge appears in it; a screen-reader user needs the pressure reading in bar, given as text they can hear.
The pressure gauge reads 12 bar
